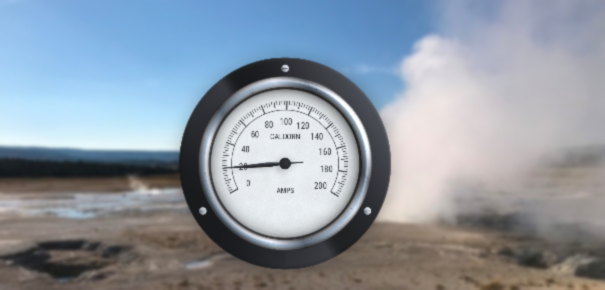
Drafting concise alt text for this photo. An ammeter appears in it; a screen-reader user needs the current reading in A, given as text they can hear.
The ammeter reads 20 A
